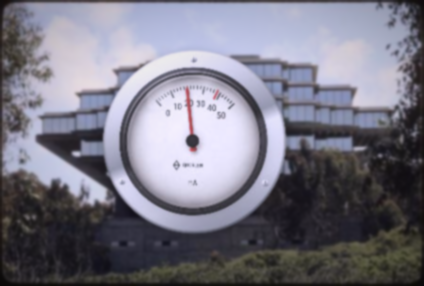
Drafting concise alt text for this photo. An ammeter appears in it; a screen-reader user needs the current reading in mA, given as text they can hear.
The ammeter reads 20 mA
